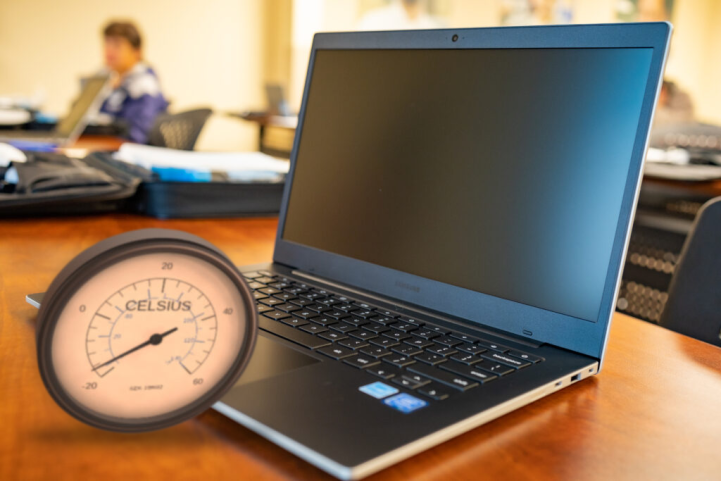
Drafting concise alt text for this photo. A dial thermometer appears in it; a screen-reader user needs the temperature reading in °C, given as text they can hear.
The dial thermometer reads -16 °C
